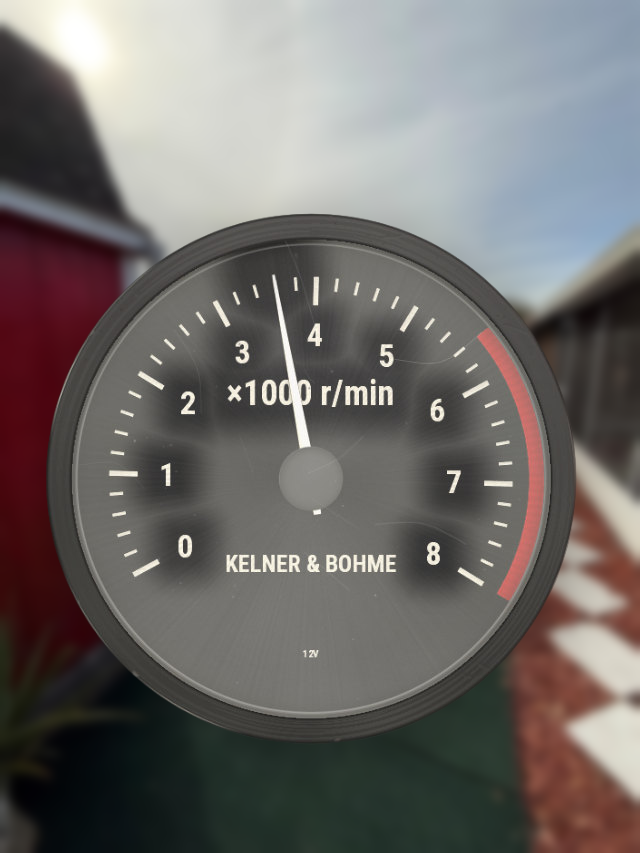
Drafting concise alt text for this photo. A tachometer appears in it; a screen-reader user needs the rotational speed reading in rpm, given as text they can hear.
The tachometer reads 3600 rpm
